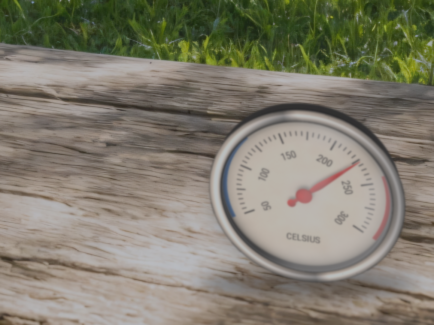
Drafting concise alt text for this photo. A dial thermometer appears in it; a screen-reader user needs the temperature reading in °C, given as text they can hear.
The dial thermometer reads 225 °C
